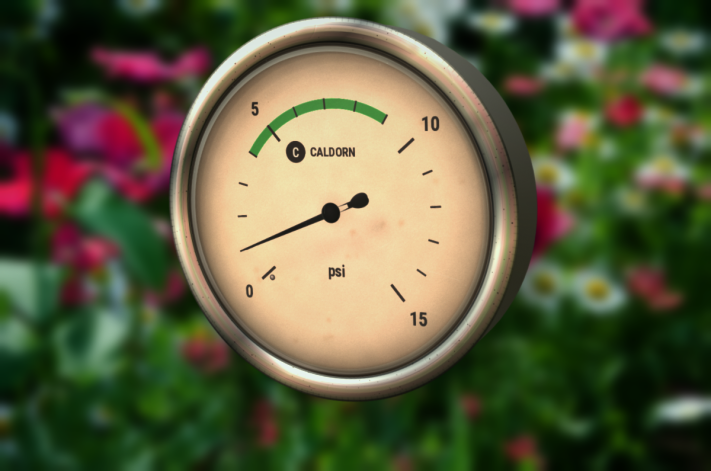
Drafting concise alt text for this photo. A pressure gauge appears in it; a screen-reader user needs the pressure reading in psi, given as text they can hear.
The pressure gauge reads 1 psi
